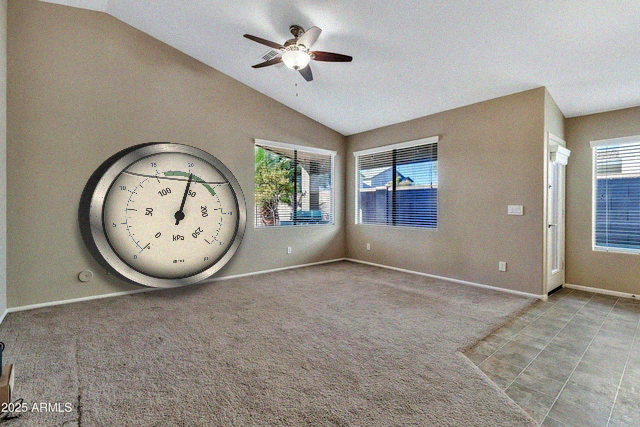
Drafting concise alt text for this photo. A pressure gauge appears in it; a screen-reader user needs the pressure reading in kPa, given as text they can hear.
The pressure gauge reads 140 kPa
